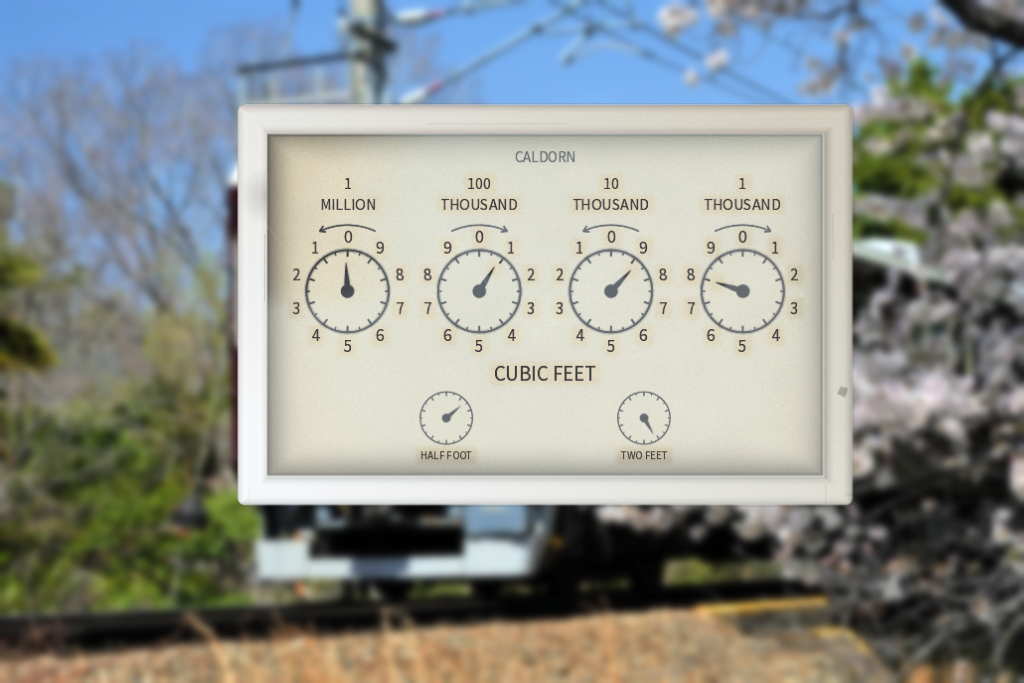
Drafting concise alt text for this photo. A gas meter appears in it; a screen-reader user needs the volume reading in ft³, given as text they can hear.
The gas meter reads 8800 ft³
